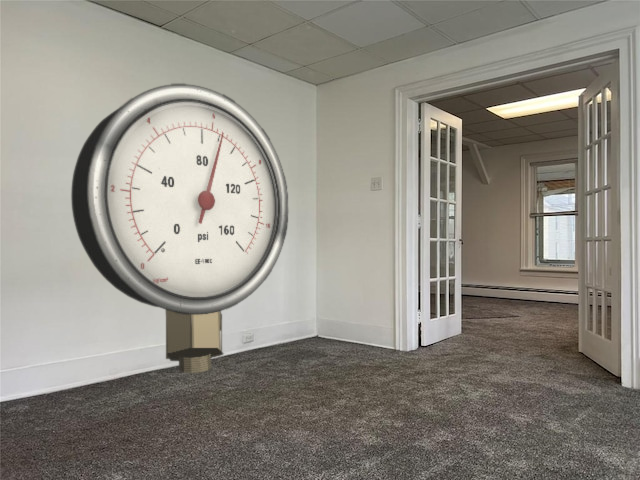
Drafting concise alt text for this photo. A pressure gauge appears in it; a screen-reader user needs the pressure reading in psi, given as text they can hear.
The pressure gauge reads 90 psi
